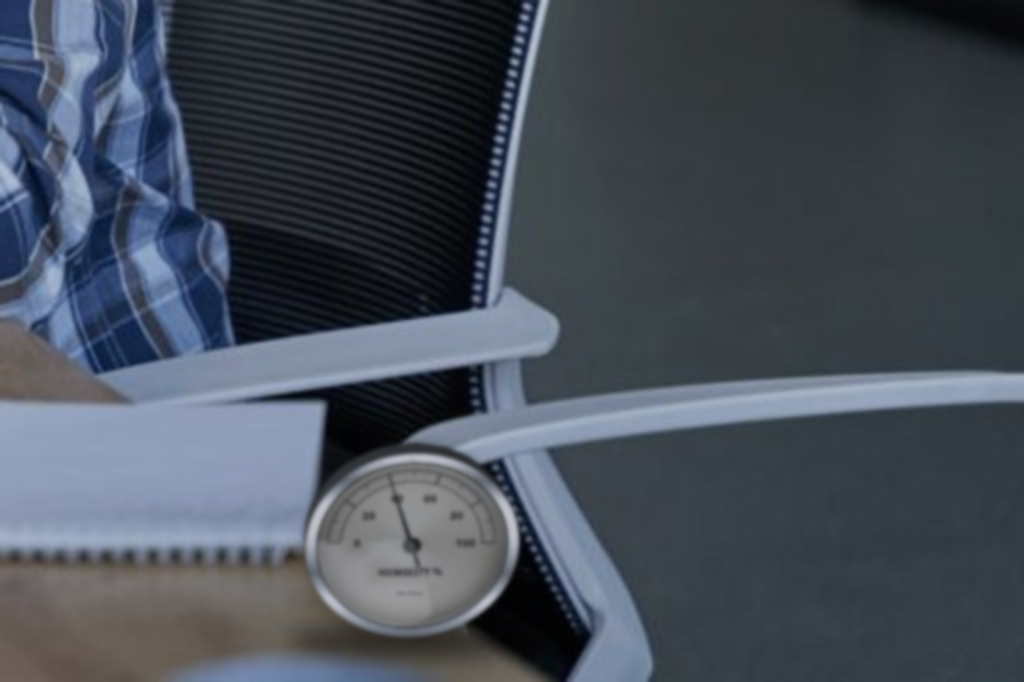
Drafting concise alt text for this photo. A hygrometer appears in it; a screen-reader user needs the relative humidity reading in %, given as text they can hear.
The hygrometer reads 40 %
